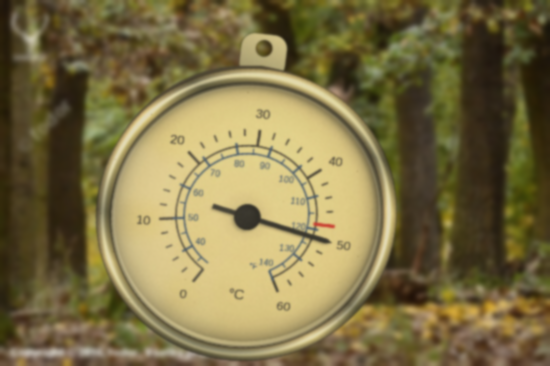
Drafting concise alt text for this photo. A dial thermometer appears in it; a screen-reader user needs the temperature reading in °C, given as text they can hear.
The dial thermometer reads 50 °C
